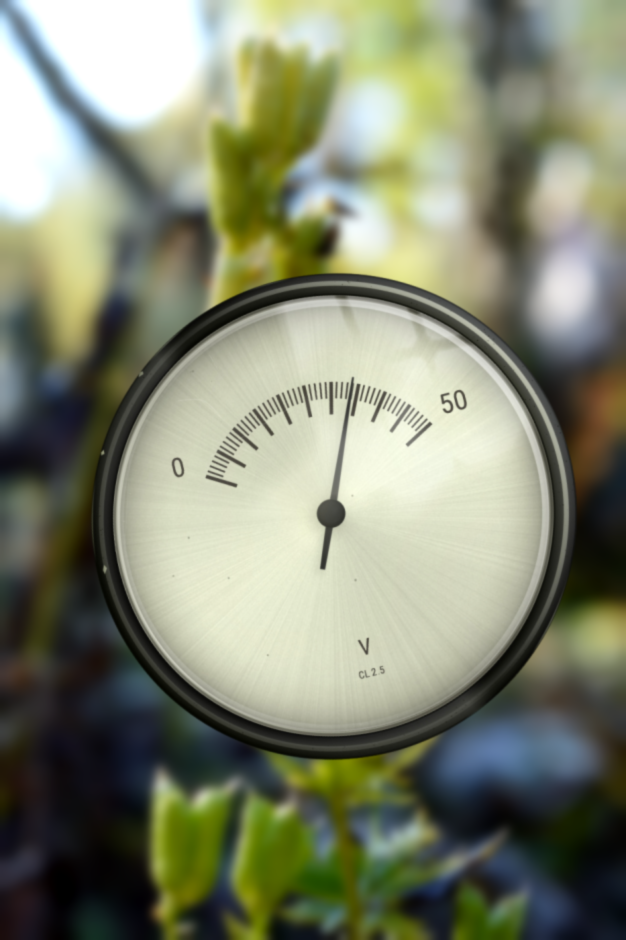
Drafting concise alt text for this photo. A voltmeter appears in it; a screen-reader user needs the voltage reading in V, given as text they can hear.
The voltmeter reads 34 V
